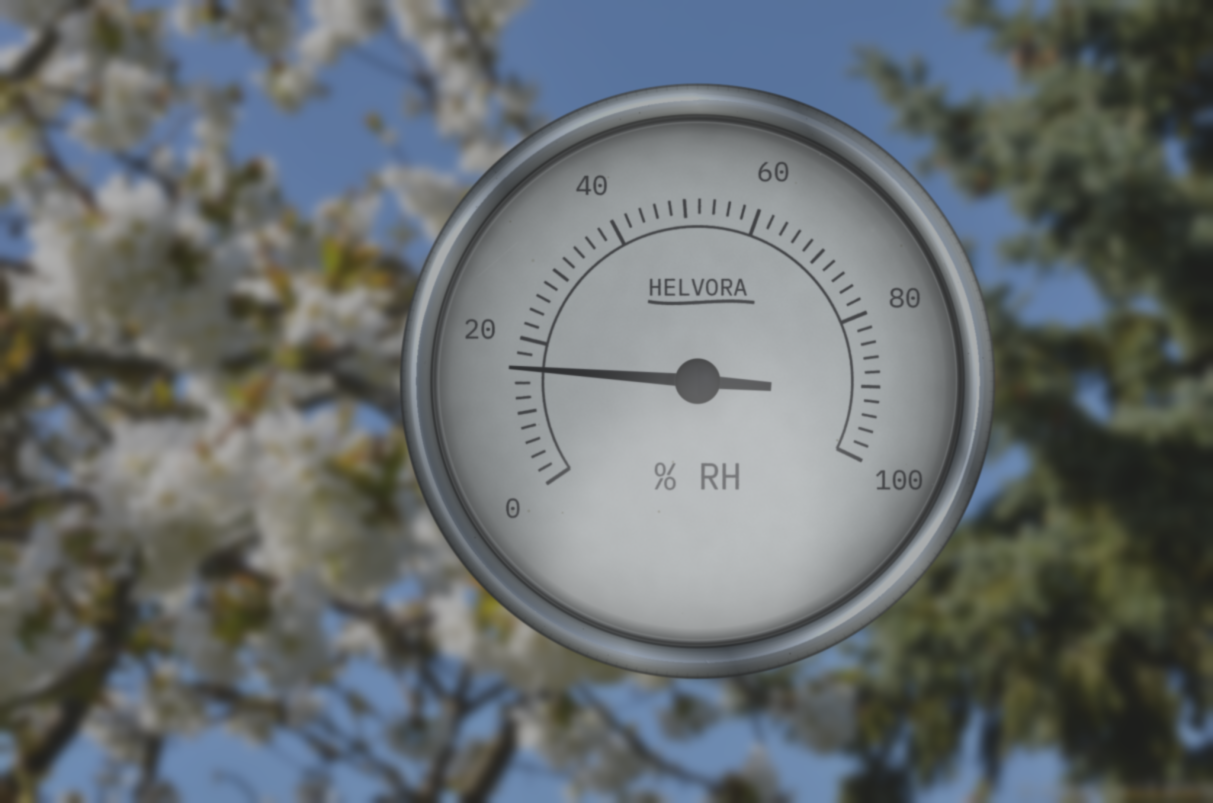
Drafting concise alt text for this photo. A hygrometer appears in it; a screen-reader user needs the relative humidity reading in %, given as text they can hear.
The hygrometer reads 16 %
